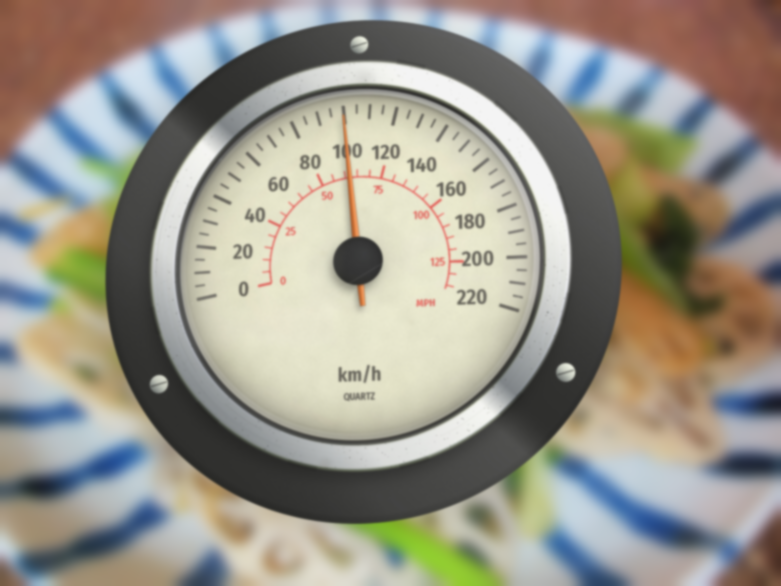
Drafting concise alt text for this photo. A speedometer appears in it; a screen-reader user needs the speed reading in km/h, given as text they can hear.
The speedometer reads 100 km/h
